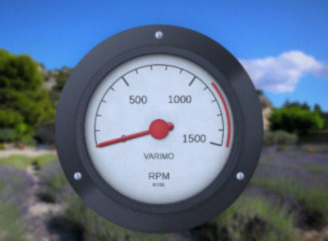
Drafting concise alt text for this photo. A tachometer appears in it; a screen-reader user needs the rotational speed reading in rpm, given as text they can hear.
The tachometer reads 0 rpm
